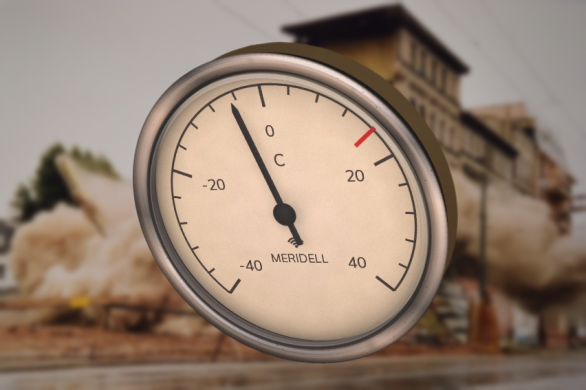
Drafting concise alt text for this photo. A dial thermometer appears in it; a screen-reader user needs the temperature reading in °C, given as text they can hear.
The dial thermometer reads -4 °C
